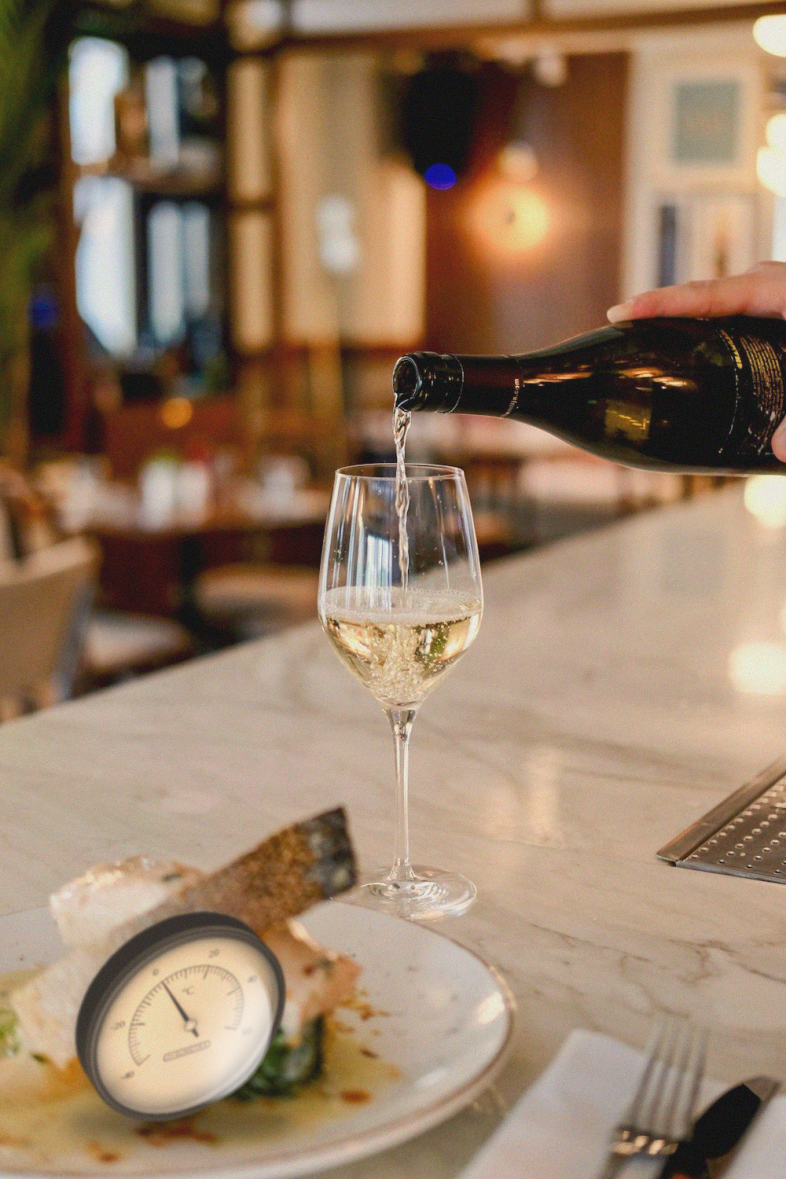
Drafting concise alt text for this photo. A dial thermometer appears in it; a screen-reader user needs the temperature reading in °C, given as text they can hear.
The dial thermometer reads 0 °C
